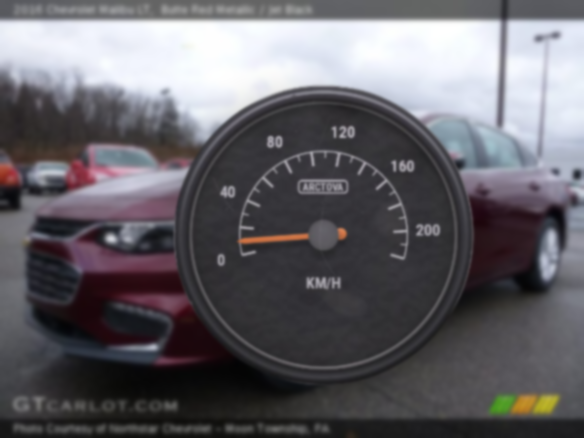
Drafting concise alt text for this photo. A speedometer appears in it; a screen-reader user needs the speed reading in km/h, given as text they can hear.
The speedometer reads 10 km/h
